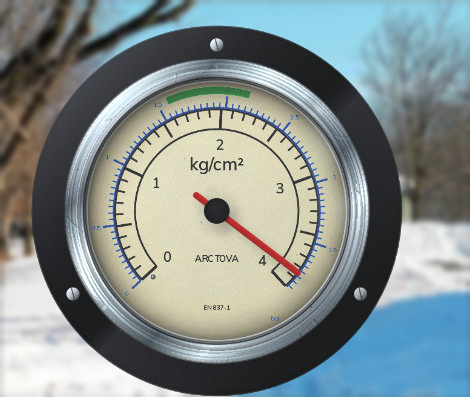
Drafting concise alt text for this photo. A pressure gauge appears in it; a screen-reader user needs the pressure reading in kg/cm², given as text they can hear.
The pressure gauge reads 3.85 kg/cm²
